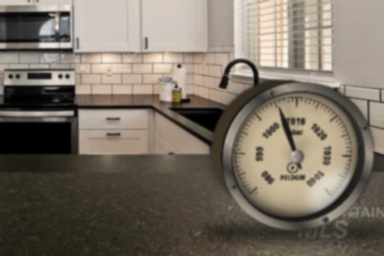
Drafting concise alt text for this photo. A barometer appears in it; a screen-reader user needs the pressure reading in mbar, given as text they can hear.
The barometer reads 1005 mbar
